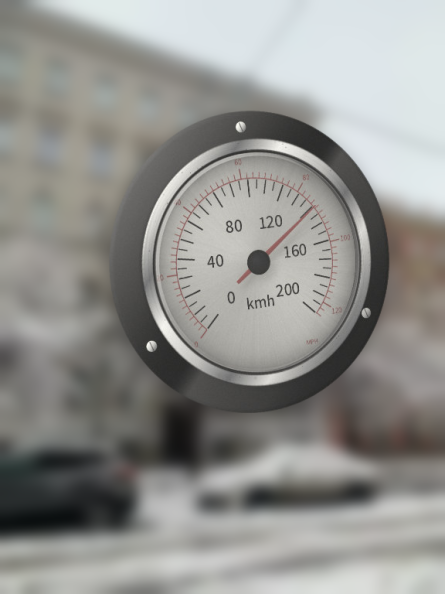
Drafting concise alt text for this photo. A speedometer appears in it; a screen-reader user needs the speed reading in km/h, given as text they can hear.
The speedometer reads 140 km/h
